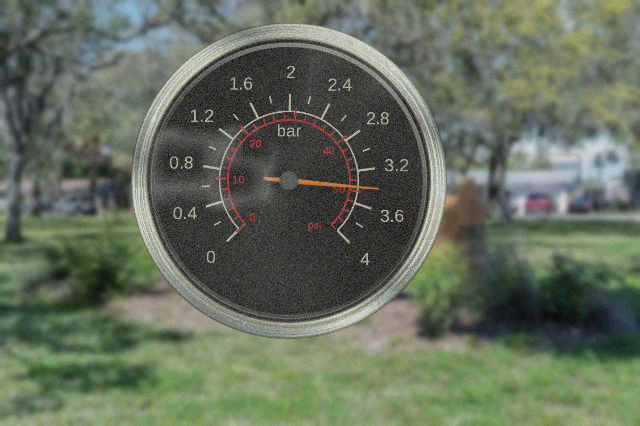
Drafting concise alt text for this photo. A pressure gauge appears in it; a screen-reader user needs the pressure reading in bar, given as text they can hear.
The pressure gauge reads 3.4 bar
